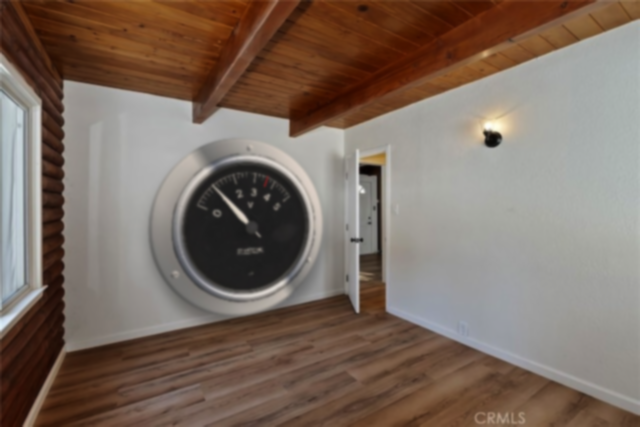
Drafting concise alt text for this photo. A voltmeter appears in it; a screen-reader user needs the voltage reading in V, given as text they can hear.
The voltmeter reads 1 V
